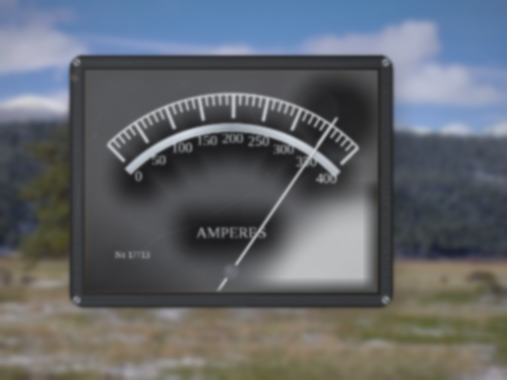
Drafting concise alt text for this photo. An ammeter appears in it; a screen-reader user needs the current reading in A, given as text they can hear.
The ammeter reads 350 A
